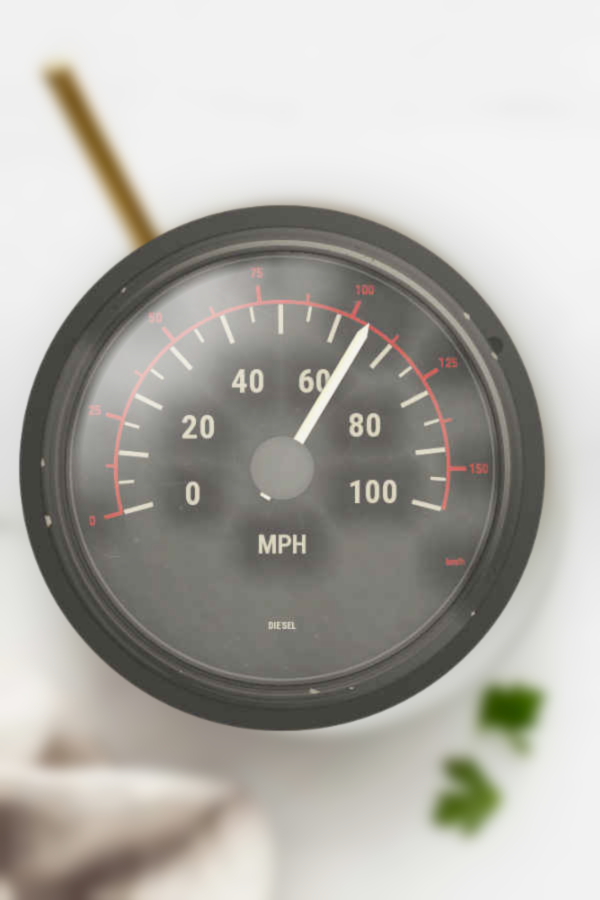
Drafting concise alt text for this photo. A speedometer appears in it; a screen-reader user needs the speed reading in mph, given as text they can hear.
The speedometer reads 65 mph
